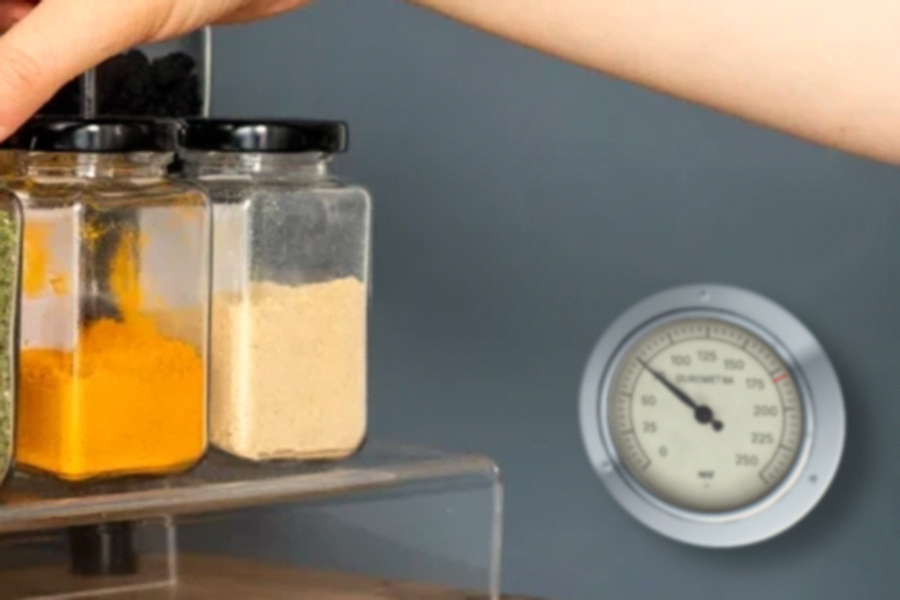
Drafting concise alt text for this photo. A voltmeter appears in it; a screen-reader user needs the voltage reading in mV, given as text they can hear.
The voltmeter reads 75 mV
